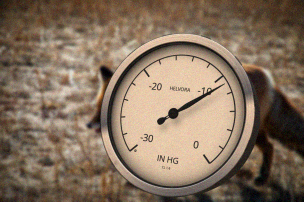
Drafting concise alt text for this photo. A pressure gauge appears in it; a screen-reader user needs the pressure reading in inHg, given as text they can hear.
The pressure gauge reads -9 inHg
